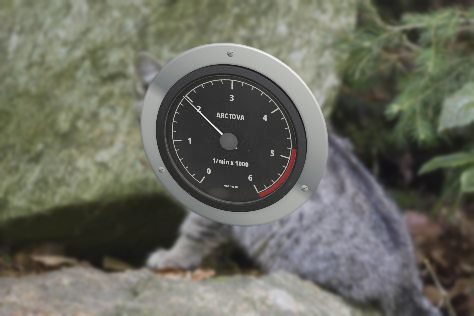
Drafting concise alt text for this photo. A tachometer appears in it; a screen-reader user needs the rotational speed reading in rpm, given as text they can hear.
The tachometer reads 2000 rpm
